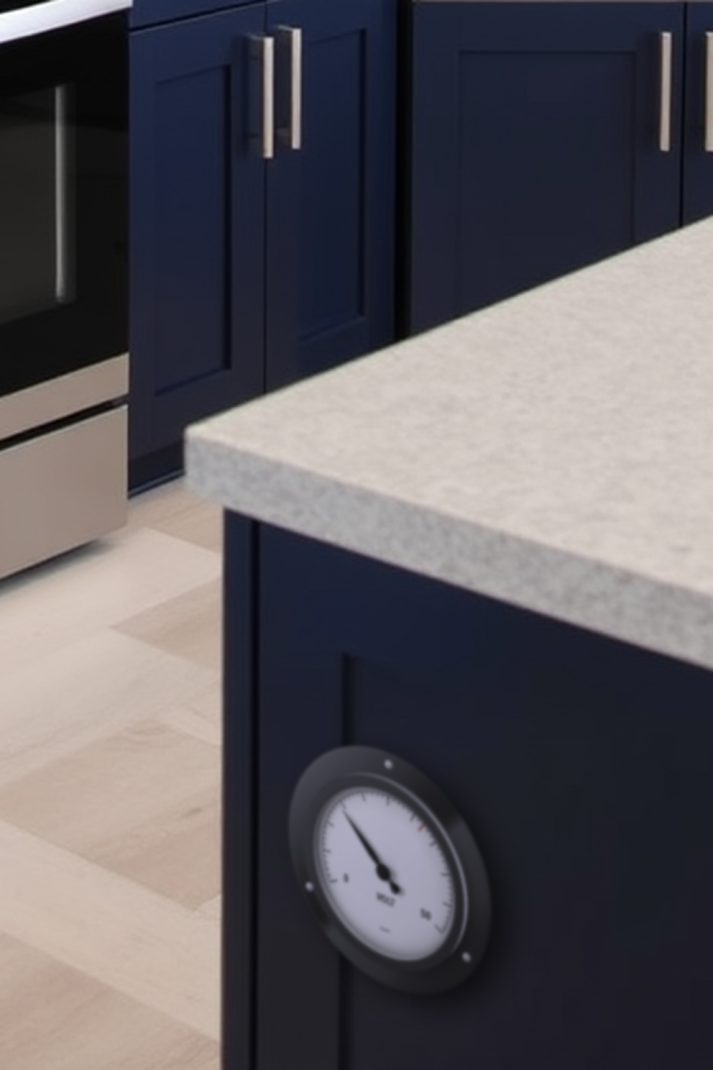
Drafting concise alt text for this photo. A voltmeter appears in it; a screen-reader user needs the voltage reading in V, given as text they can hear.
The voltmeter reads 15 V
